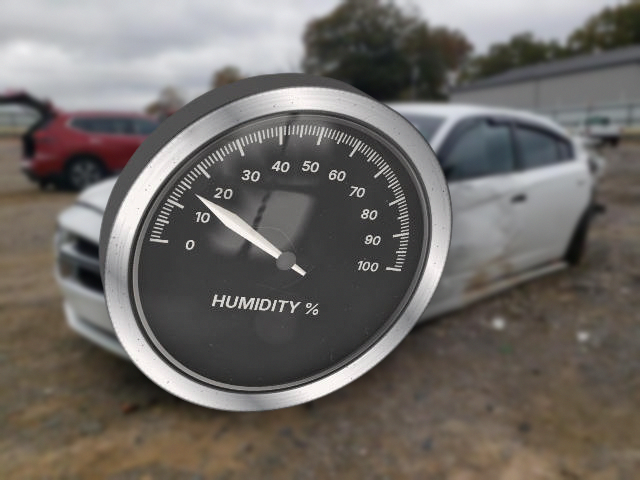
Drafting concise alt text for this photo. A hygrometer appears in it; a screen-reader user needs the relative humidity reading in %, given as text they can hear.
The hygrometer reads 15 %
